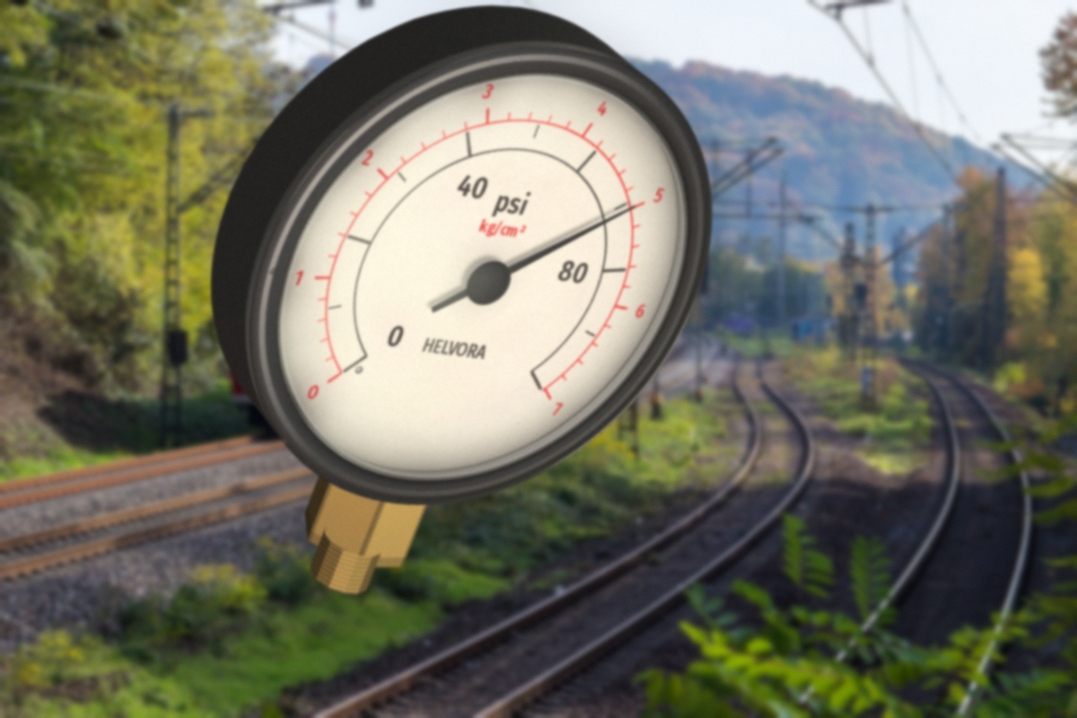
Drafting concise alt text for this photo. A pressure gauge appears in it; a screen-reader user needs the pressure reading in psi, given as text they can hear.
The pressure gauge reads 70 psi
